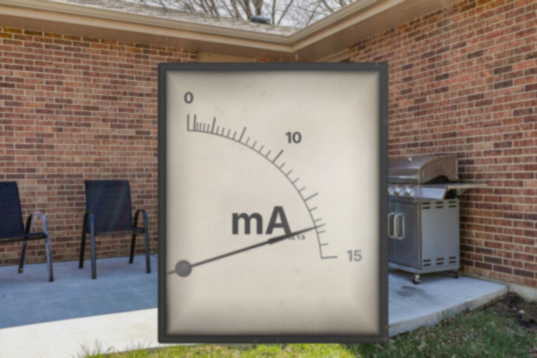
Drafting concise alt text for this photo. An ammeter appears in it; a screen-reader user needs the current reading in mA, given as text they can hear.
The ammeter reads 13.75 mA
